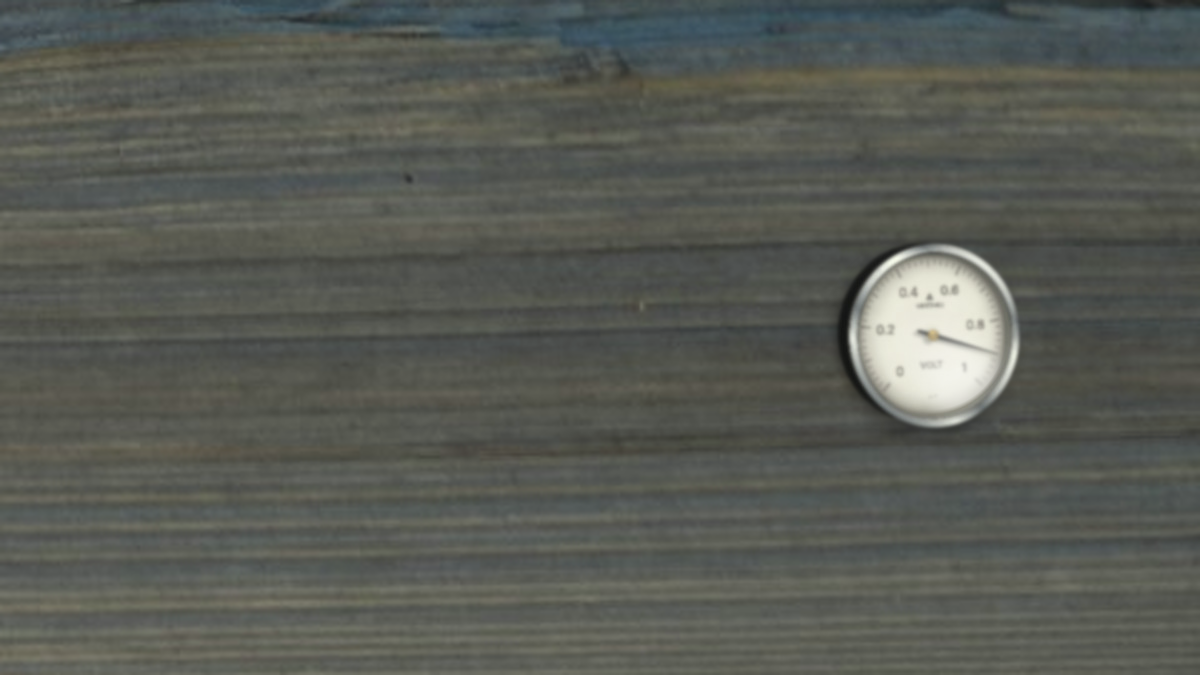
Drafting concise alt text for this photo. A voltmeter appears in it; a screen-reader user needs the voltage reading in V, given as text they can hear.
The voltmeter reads 0.9 V
